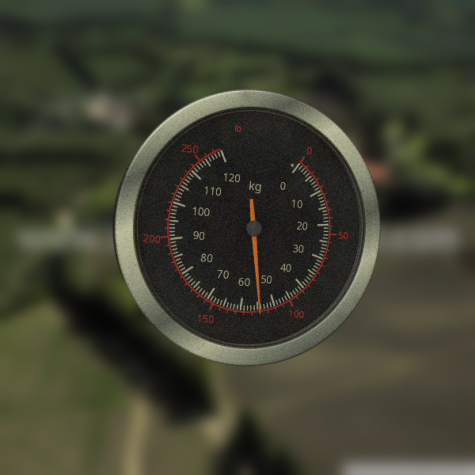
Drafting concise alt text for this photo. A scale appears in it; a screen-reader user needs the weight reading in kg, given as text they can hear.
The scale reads 55 kg
